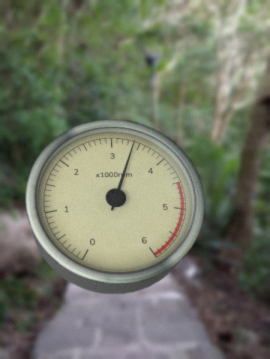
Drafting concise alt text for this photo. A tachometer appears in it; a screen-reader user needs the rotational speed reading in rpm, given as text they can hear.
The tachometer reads 3400 rpm
